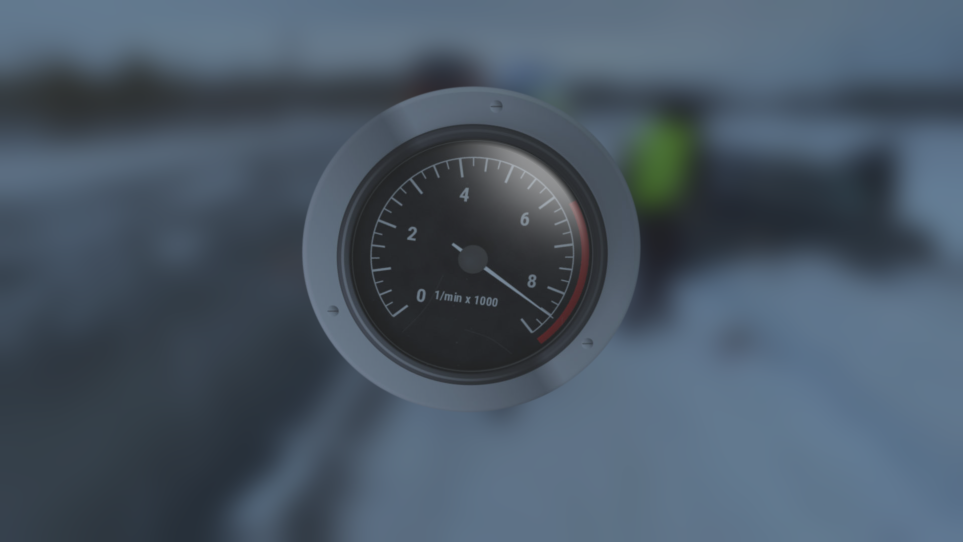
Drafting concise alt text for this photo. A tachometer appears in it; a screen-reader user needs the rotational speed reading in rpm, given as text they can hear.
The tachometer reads 8500 rpm
